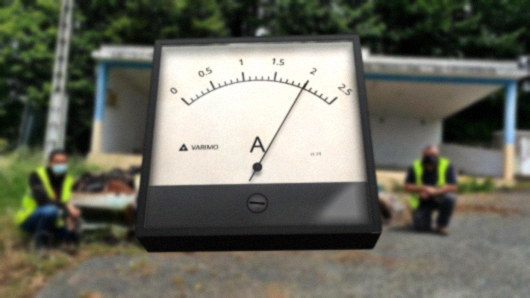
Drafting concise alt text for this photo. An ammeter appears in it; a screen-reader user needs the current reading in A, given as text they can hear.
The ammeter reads 2 A
